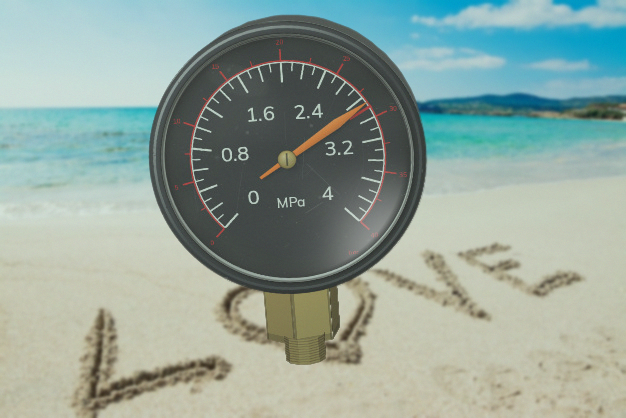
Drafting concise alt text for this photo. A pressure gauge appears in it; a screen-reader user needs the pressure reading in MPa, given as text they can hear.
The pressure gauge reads 2.85 MPa
